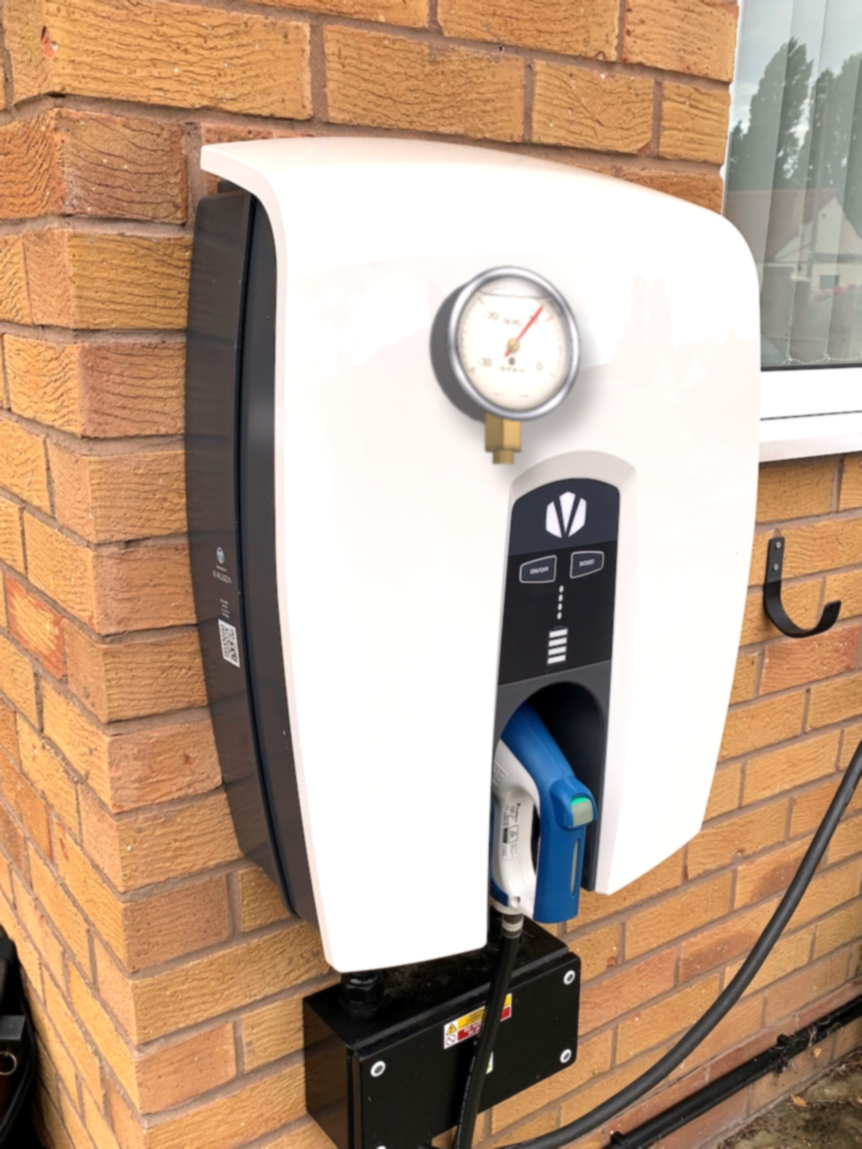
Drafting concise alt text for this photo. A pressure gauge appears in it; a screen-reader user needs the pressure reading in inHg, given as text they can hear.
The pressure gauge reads -10 inHg
